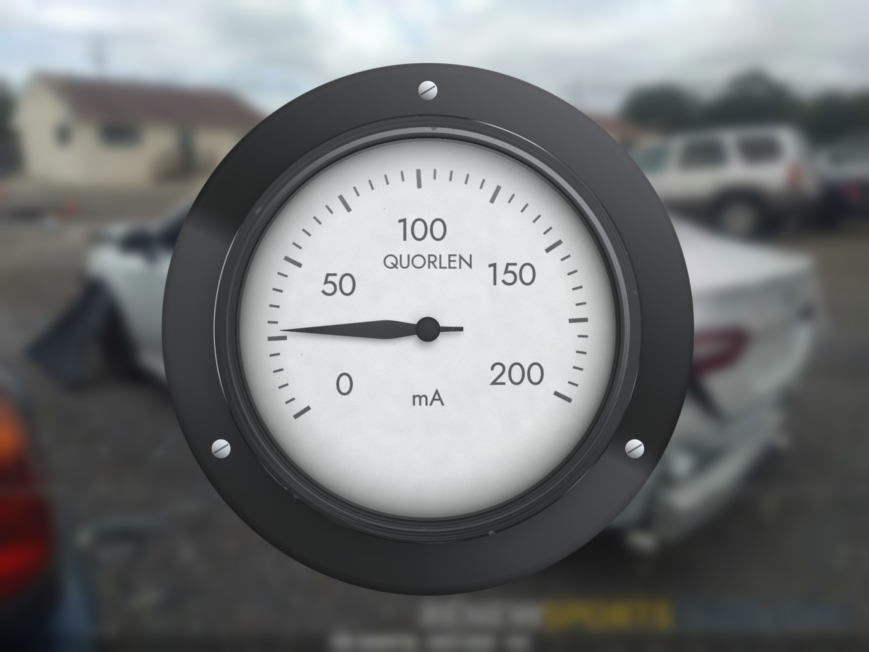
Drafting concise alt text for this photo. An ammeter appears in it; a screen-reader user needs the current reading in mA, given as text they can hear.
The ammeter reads 27.5 mA
